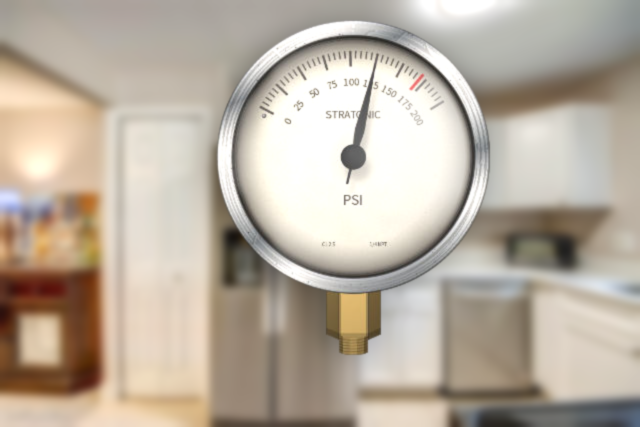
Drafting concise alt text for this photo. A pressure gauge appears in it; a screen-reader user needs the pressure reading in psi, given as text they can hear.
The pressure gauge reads 125 psi
